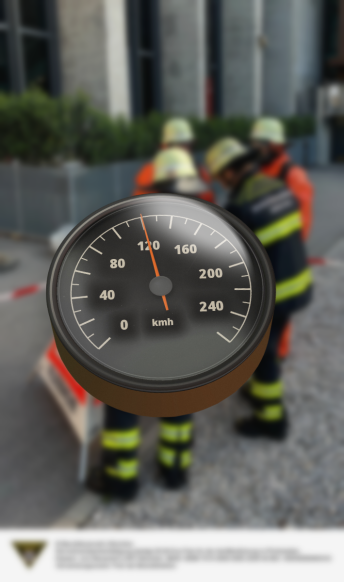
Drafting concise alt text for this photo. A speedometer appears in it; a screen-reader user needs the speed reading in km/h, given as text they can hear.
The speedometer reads 120 km/h
